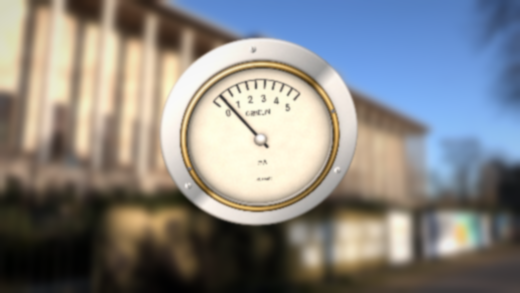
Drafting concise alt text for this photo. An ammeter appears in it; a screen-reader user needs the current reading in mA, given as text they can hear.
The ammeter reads 0.5 mA
